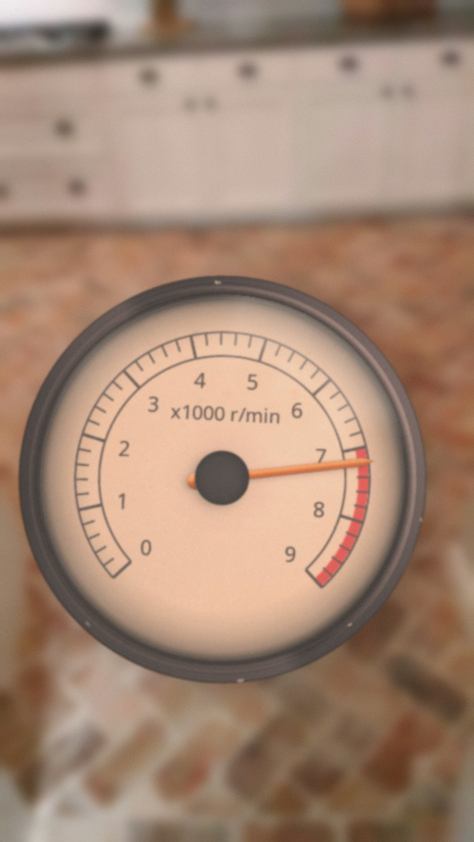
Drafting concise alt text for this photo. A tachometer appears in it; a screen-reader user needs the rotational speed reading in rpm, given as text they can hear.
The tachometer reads 7200 rpm
